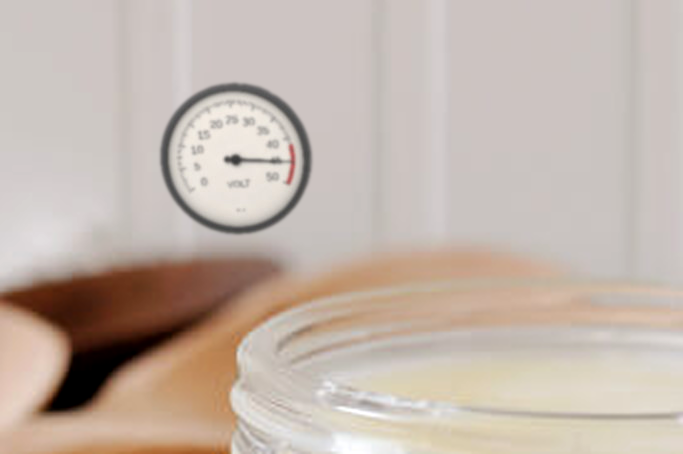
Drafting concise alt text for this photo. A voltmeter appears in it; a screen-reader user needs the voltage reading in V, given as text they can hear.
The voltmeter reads 45 V
